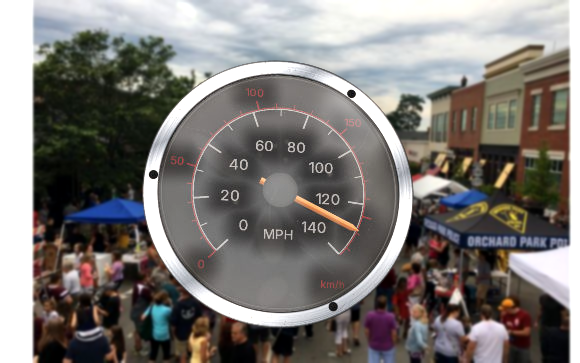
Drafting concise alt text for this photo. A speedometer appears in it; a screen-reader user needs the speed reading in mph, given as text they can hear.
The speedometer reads 130 mph
